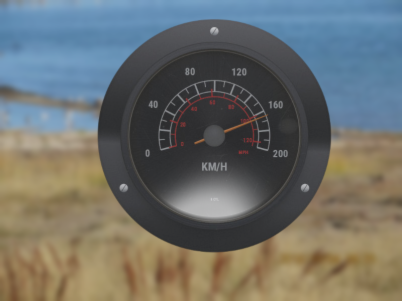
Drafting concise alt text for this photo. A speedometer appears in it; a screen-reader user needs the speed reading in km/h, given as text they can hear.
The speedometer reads 165 km/h
